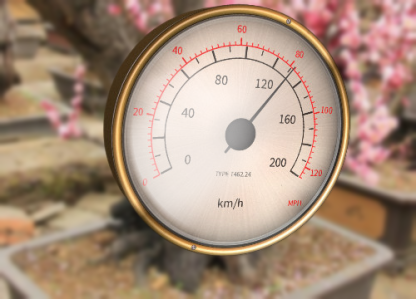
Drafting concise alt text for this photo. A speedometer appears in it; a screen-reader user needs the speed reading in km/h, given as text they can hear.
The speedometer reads 130 km/h
